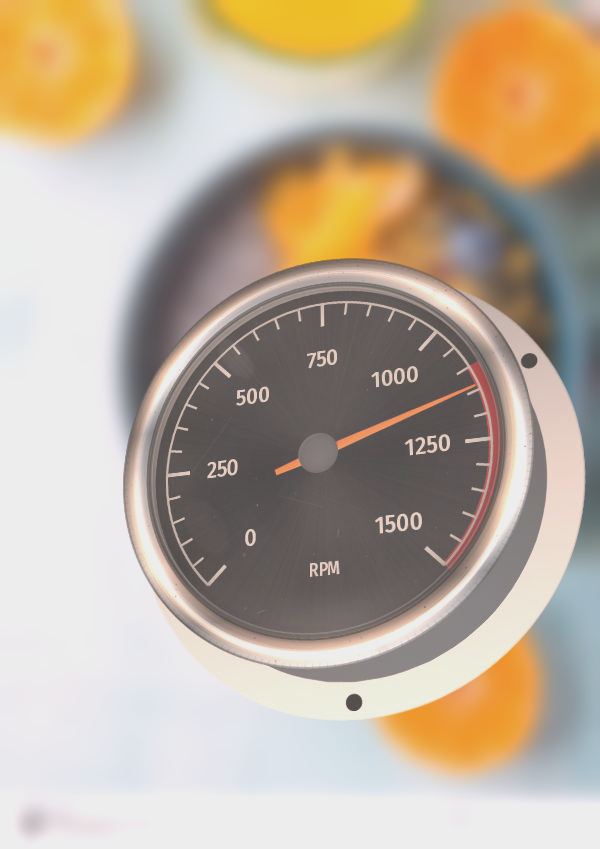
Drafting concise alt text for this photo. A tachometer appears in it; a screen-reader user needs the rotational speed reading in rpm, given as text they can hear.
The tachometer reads 1150 rpm
